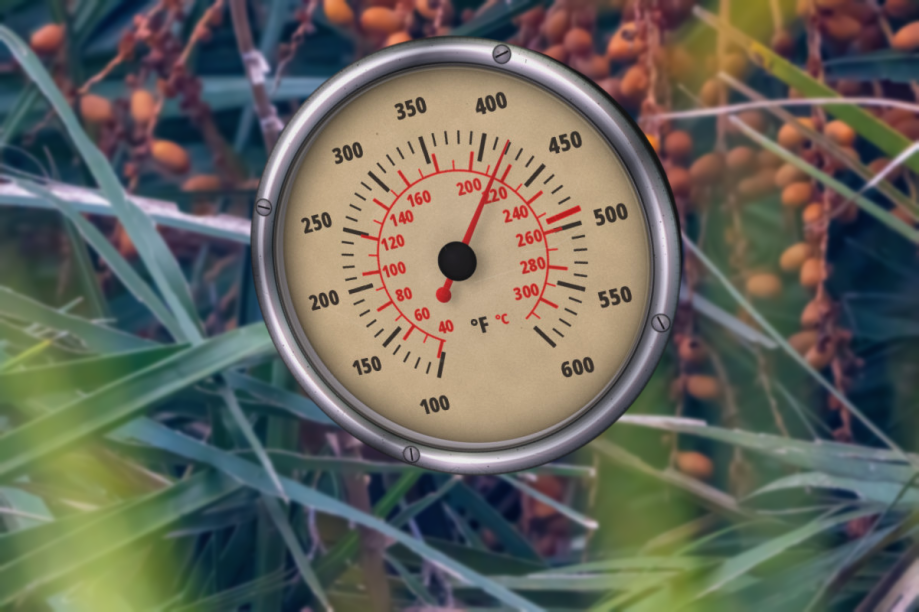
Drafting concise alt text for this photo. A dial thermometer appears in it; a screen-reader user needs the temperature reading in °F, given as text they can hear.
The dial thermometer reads 420 °F
